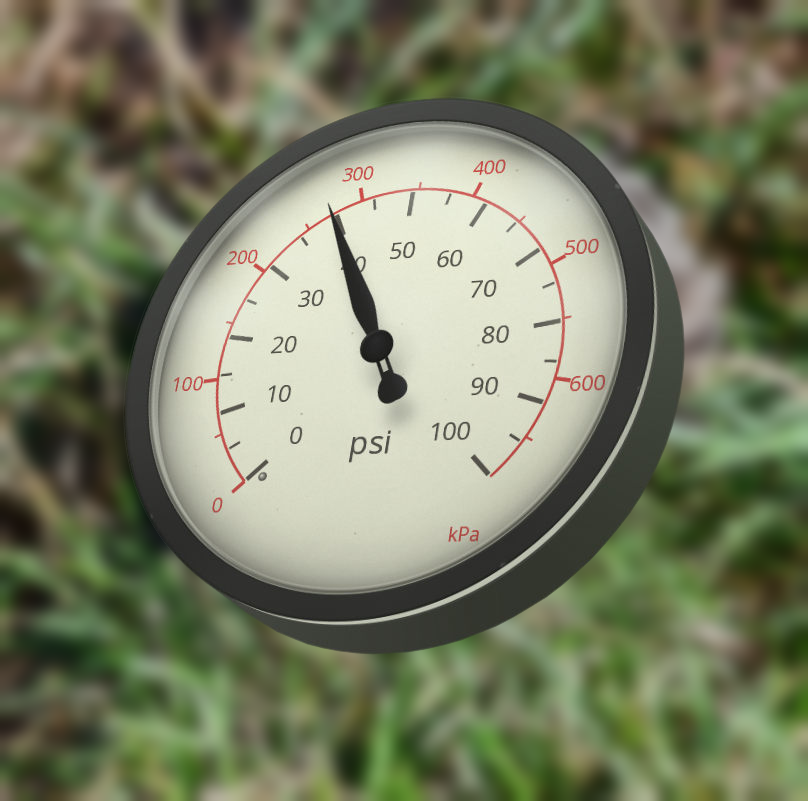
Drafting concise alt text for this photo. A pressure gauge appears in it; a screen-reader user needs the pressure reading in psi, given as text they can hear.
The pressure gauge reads 40 psi
